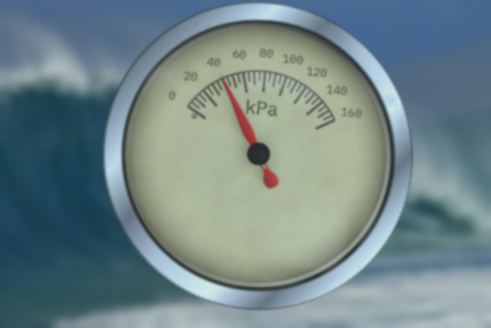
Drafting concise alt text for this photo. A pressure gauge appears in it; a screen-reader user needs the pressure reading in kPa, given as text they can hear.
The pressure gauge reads 40 kPa
